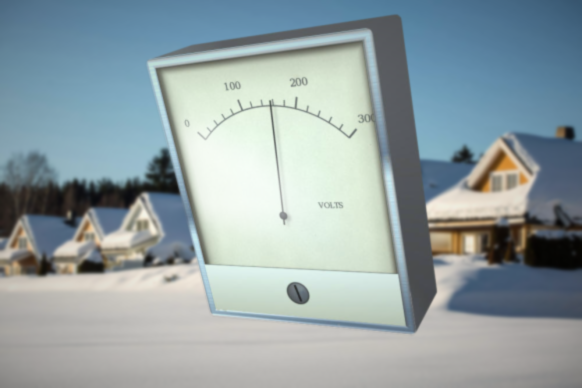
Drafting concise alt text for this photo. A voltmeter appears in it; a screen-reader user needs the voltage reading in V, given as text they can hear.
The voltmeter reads 160 V
